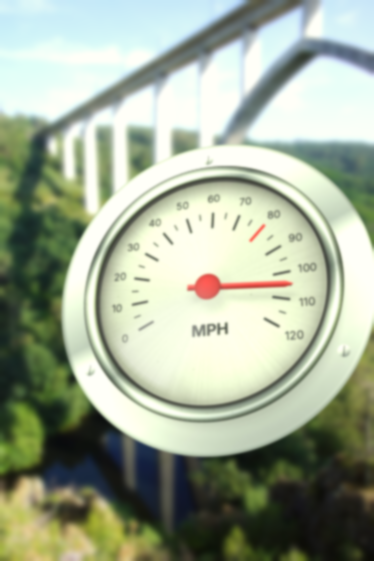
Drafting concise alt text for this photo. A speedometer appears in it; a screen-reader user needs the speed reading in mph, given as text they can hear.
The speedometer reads 105 mph
